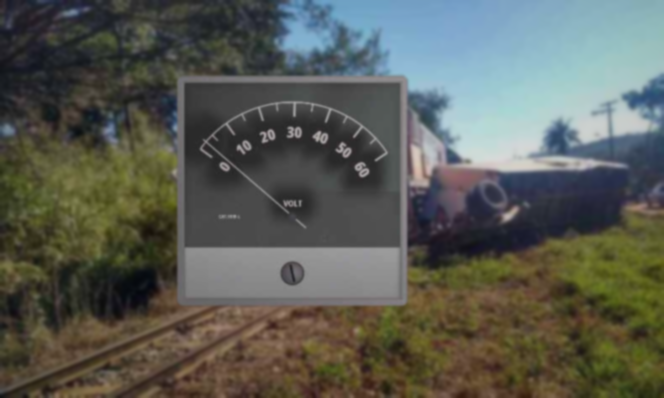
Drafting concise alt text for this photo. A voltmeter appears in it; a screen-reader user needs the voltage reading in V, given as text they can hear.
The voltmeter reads 2.5 V
